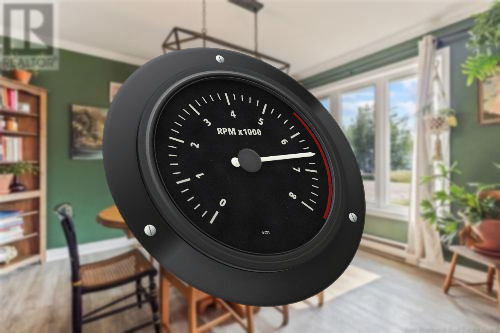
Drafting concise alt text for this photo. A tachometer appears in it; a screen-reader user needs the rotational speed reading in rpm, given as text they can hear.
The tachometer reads 6600 rpm
